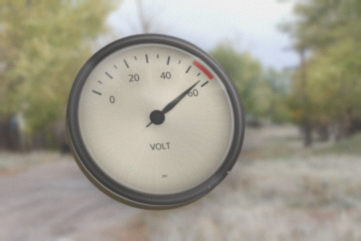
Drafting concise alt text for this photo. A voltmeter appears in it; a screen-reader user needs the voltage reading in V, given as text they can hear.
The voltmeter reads 57.5 V
